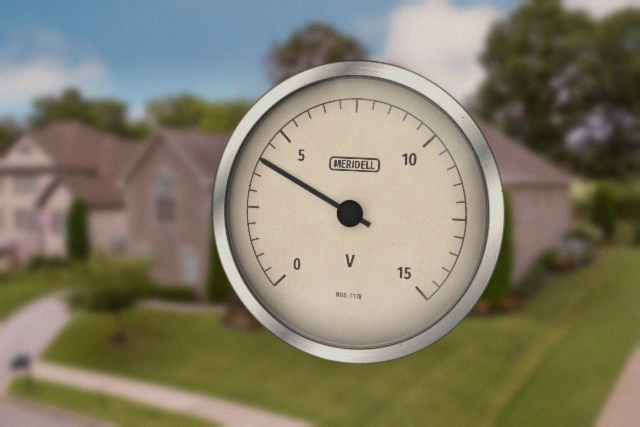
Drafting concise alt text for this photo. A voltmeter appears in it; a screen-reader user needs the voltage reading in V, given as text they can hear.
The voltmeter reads 4 V
